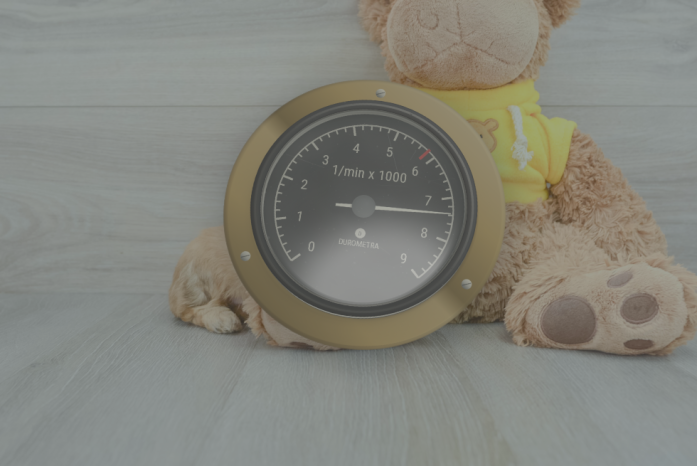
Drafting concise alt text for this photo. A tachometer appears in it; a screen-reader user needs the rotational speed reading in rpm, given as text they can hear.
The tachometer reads 7400 rpm
